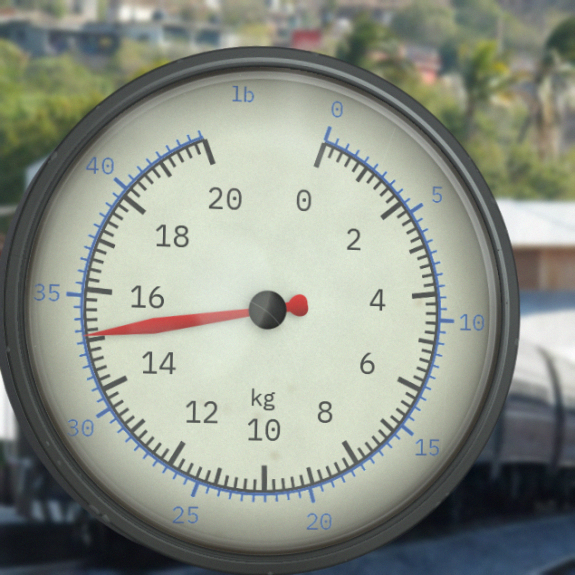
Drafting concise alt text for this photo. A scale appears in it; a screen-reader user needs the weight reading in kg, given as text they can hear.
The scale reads 15.1 kg
